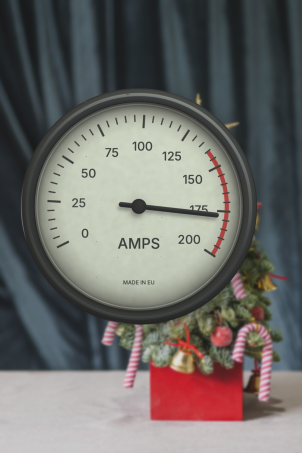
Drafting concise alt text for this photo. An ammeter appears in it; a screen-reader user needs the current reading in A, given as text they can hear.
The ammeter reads 177.5 A
